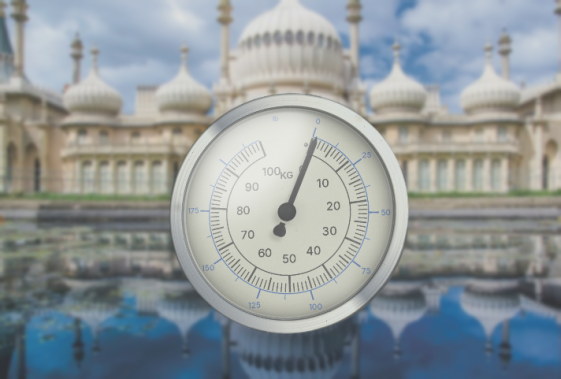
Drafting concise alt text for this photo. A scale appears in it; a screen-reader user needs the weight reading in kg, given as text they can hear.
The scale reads 1 kg
